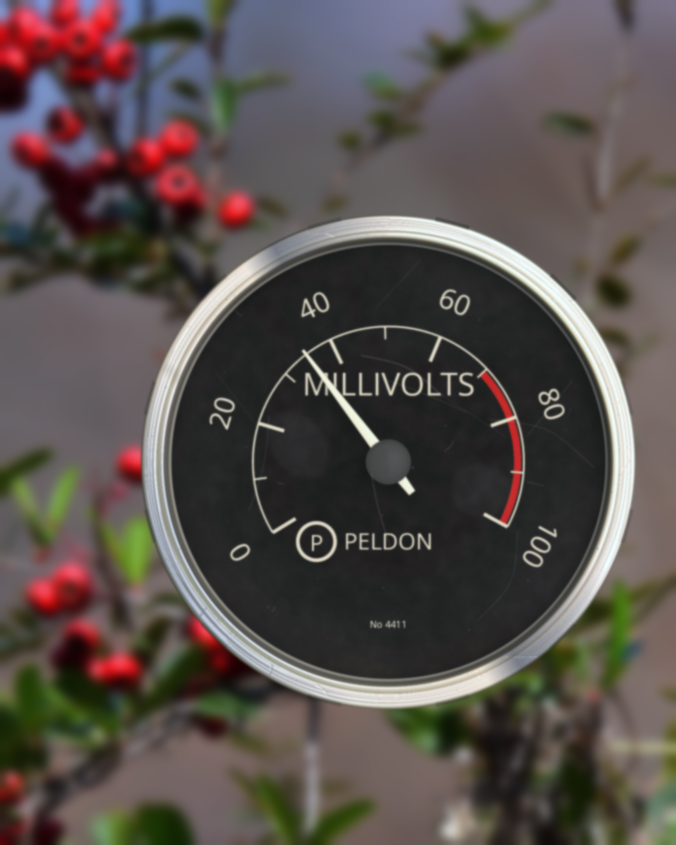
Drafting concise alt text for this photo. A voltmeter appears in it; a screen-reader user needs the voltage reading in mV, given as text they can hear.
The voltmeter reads 35 mV
